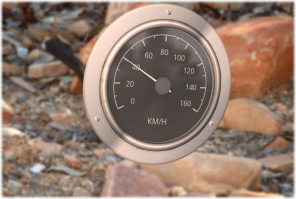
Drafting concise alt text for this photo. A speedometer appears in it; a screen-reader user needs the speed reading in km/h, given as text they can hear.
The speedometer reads 40 km/h
